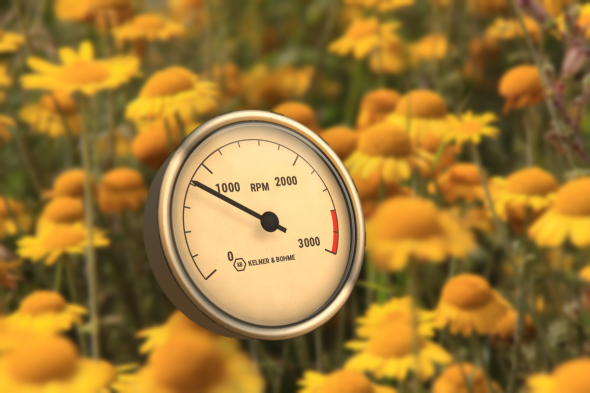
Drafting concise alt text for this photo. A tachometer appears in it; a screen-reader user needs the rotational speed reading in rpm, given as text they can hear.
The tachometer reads 800 rpm
